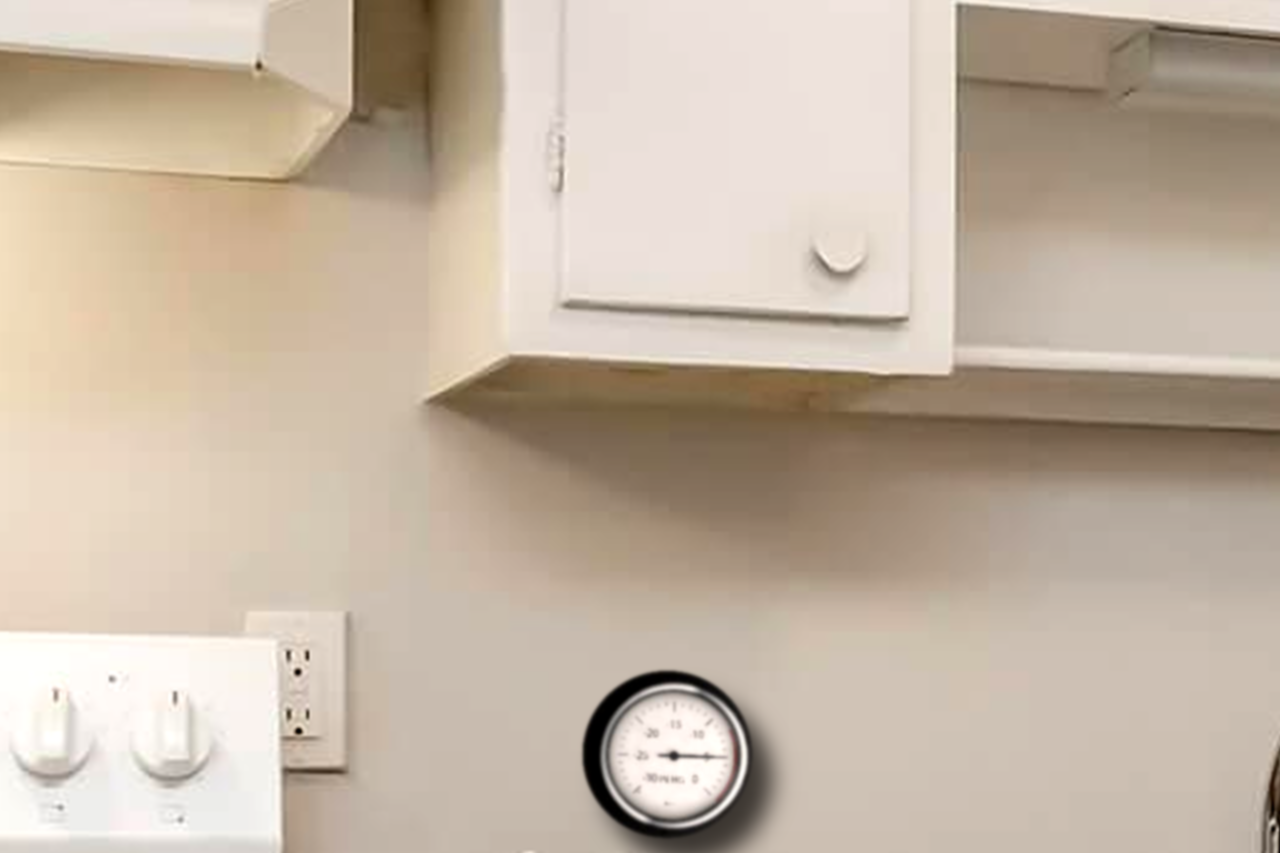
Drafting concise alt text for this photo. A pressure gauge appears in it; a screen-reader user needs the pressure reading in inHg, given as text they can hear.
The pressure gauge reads -5 inHg
